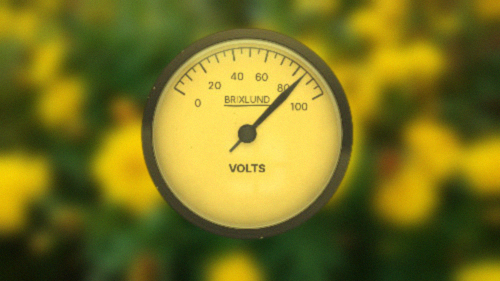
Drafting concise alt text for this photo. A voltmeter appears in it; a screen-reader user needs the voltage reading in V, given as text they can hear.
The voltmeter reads 85 V
